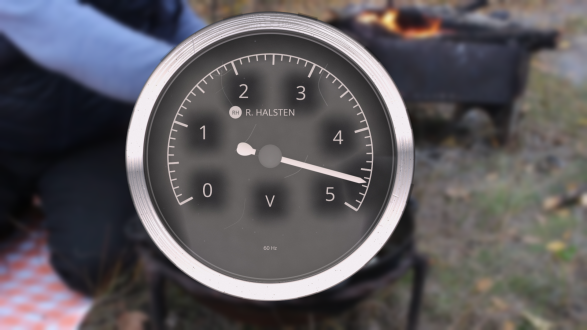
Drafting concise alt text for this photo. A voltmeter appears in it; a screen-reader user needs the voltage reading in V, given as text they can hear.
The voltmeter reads 4.65 V
